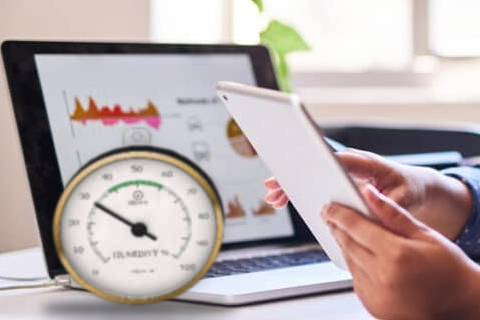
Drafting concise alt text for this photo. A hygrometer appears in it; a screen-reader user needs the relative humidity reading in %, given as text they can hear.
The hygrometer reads 30 %
